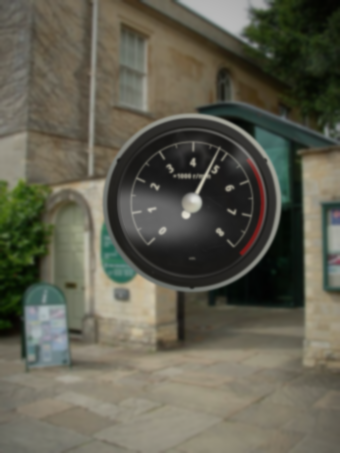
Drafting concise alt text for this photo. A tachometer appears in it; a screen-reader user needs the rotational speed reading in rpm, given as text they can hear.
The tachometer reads 4750 rpm
